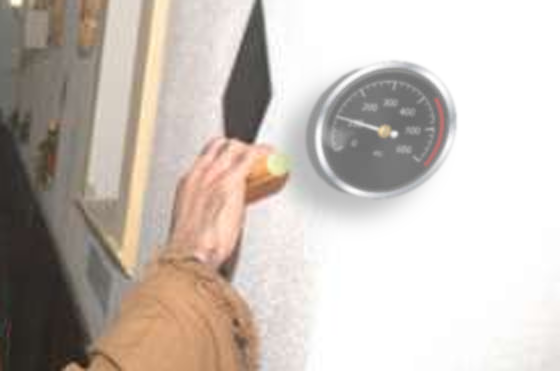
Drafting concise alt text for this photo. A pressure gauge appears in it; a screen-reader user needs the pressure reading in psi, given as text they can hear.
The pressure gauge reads 100 psi
